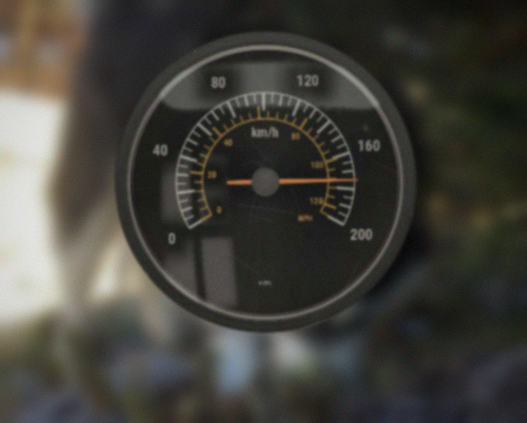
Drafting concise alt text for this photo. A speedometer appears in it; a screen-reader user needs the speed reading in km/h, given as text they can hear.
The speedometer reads 175 km/h
